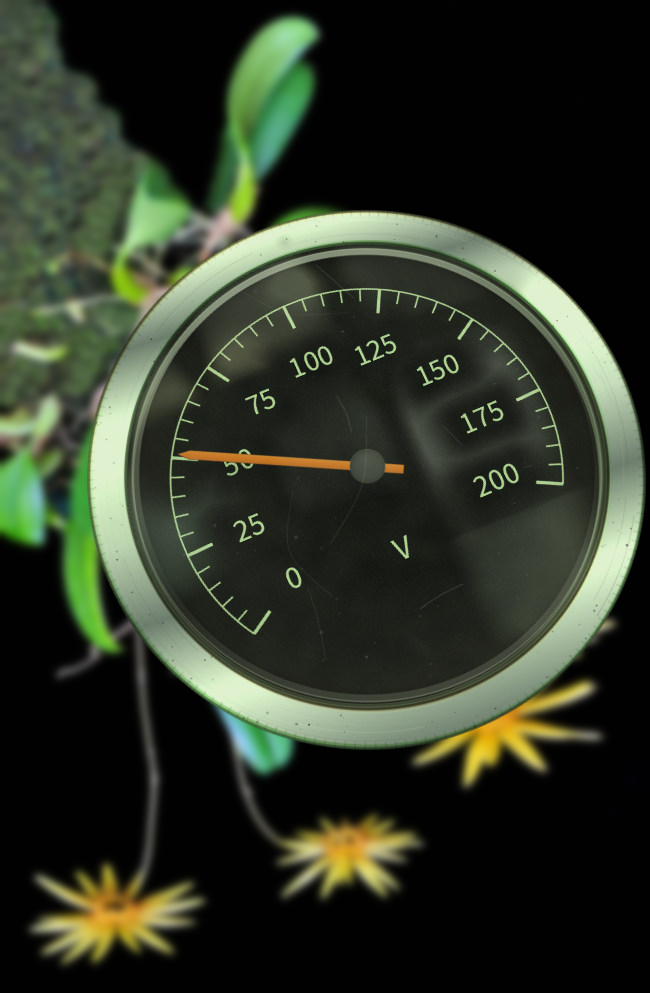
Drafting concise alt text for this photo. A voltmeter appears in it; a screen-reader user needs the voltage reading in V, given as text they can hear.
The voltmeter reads 50 V
